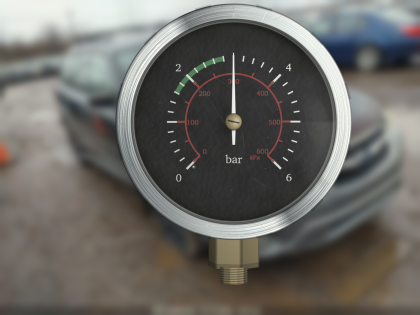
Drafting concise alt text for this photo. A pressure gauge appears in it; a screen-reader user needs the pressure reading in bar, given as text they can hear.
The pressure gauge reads 3 bar
